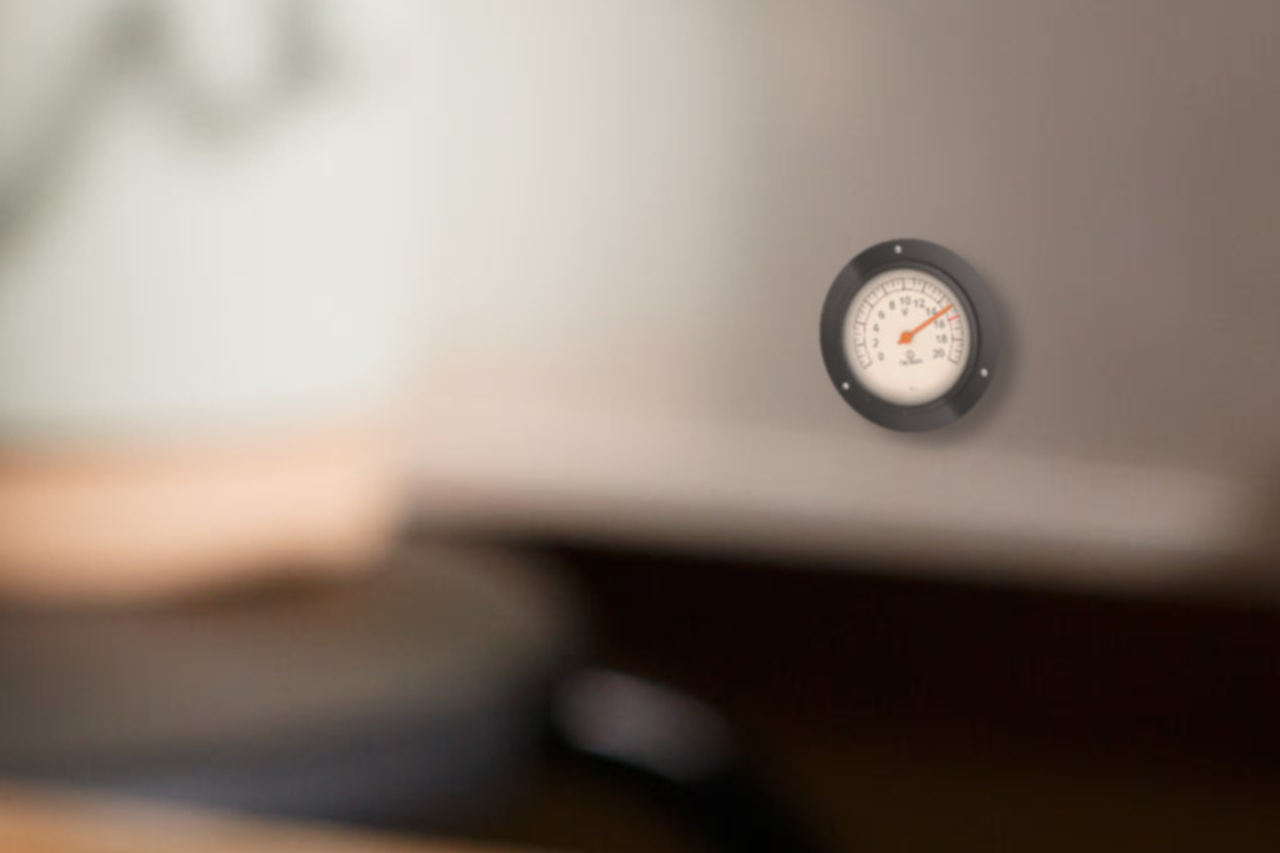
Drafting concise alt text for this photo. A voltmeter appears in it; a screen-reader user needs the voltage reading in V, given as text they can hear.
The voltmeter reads 15 V
